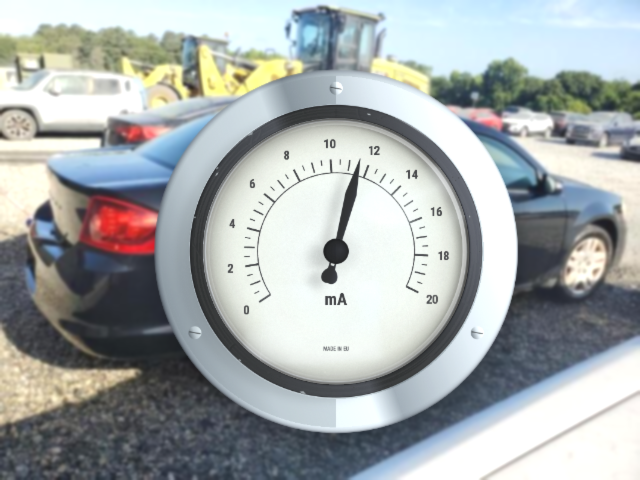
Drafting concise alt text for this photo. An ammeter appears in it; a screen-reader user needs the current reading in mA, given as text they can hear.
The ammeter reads 11.5 mA
